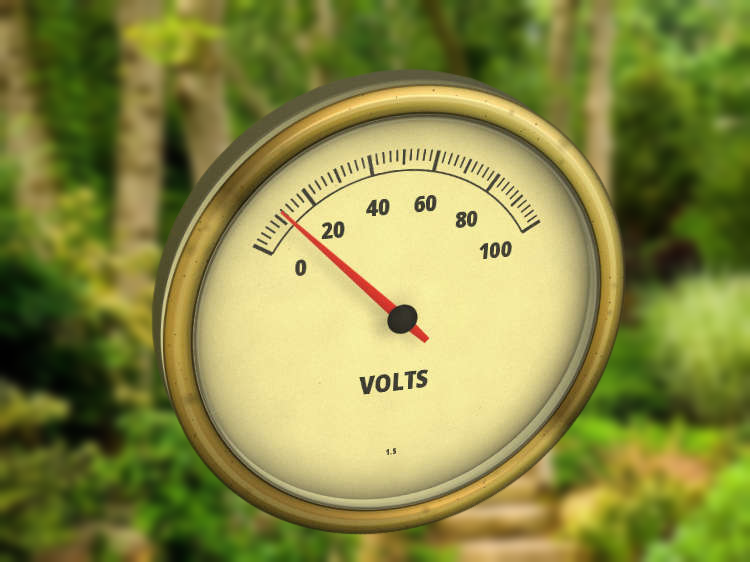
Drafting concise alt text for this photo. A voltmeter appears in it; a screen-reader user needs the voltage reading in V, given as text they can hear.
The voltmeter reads 12 V
